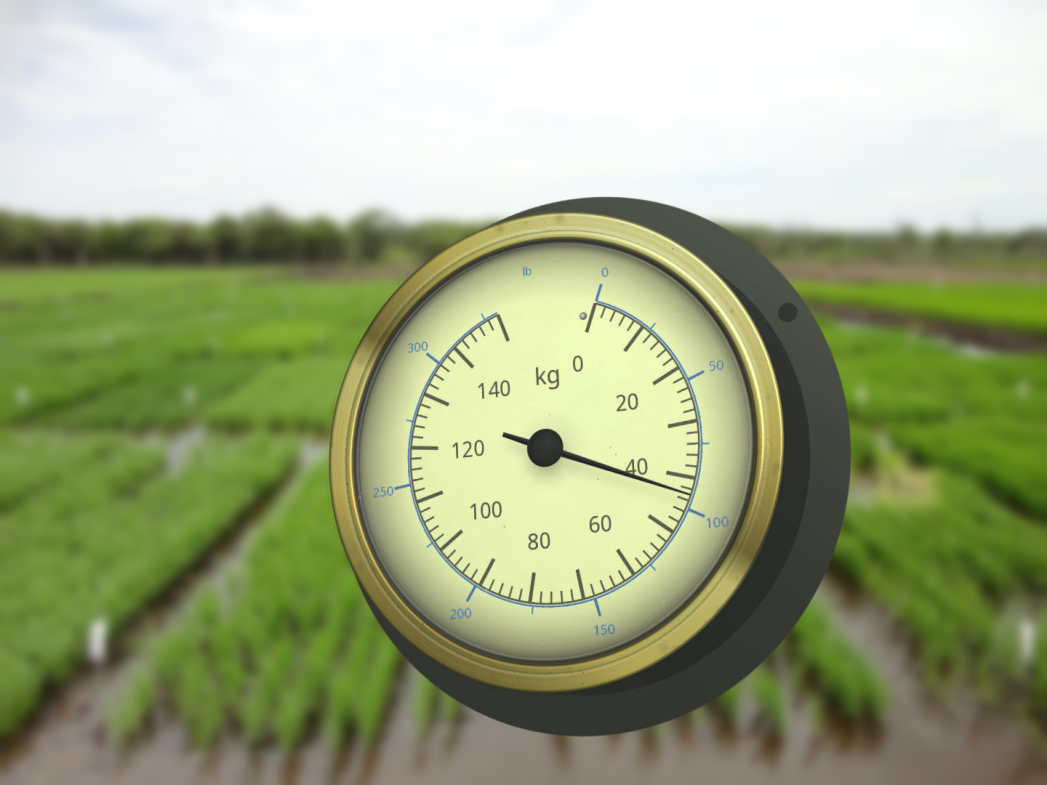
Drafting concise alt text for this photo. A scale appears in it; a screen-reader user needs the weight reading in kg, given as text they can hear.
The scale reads 43 kg
